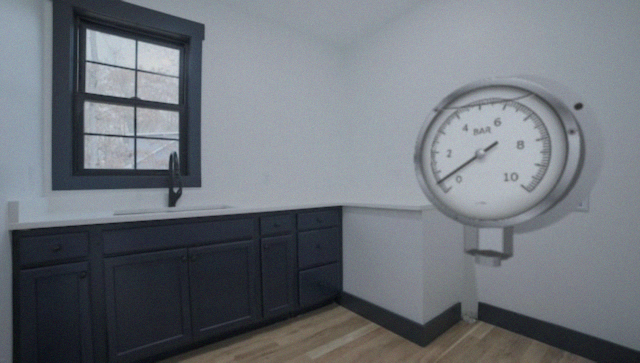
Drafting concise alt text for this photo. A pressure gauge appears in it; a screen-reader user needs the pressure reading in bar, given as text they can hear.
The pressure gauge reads 0.5 bar
